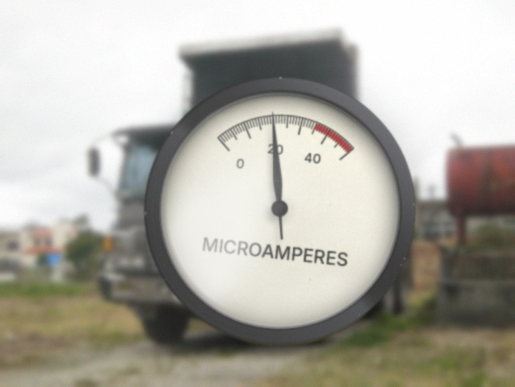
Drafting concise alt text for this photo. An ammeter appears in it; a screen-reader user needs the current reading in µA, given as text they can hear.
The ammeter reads 20 µA
